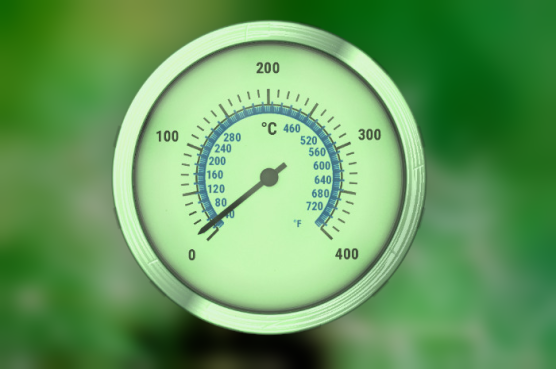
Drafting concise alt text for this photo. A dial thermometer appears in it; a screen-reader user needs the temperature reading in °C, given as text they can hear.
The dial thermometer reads 10 °C
